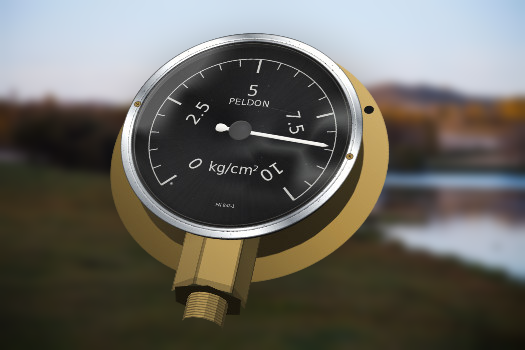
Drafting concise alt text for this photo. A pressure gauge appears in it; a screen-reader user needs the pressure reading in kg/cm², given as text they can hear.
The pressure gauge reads 8.5 kg/cm²
